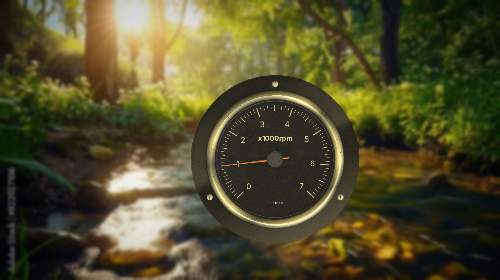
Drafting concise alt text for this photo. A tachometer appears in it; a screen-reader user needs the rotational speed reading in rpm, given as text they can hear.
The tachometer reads 1000 rpm
